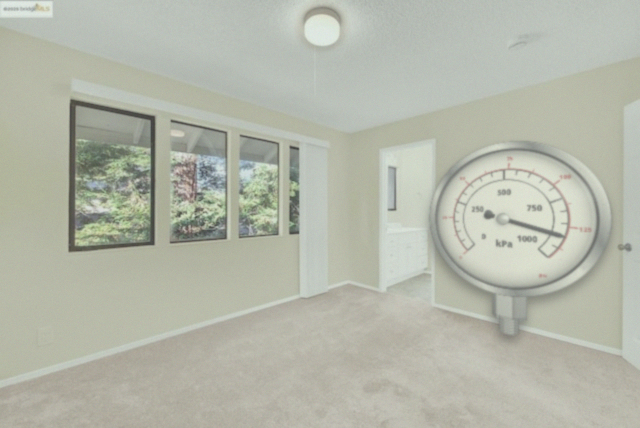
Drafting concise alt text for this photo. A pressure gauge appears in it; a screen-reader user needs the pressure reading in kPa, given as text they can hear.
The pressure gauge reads 900 kPa
